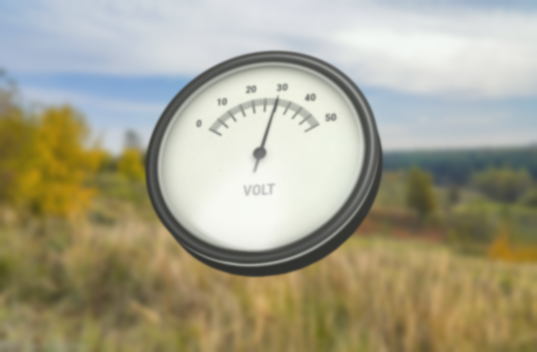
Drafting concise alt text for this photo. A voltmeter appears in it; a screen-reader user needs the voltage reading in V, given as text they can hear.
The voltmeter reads 30 V
